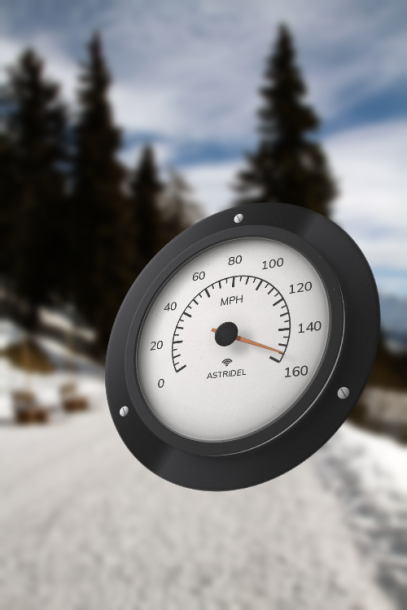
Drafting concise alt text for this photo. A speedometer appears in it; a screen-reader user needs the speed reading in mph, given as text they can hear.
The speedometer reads 155 mph
